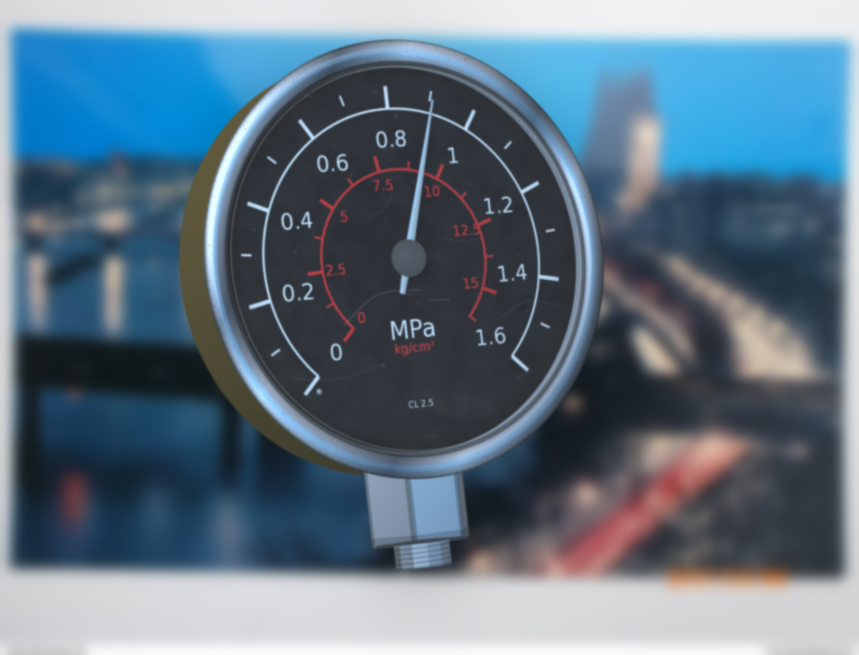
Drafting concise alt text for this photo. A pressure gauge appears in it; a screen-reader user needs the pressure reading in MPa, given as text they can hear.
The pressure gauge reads 0.9 MPa
